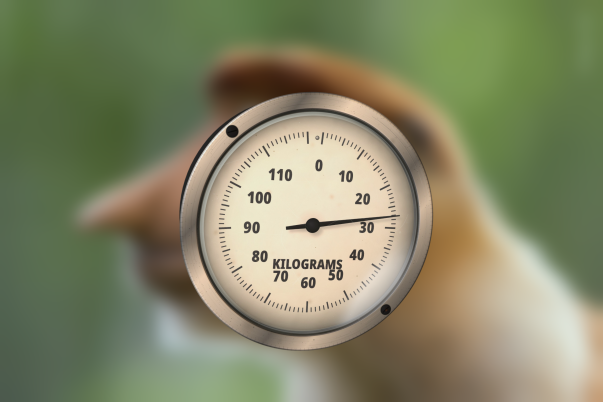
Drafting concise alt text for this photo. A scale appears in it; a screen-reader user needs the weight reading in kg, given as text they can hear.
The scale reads 27 kg
